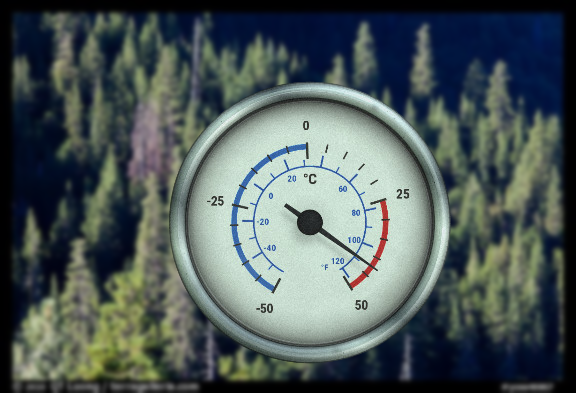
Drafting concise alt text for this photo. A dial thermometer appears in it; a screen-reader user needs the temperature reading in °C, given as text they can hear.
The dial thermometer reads 42.5 °C
